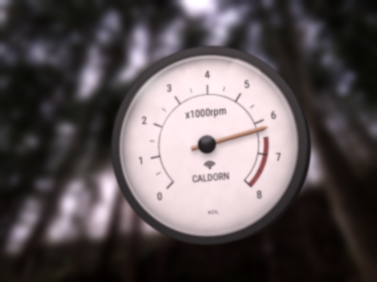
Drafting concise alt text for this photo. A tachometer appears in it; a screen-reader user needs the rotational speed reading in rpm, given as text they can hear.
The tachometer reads 6250 rpm
